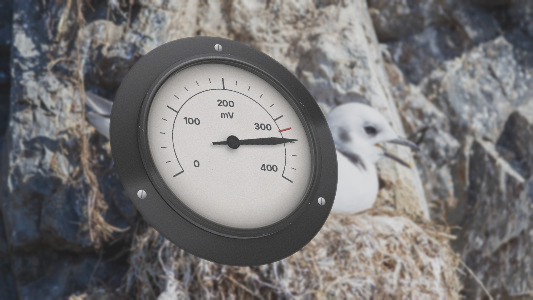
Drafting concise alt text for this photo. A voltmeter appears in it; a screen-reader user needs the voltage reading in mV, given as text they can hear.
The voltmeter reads 340 mV
